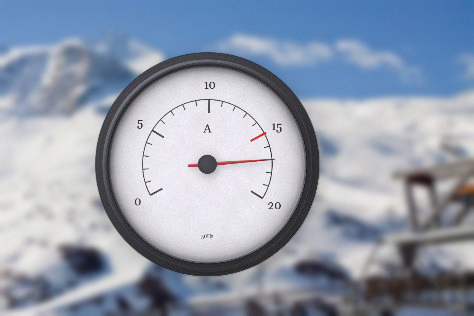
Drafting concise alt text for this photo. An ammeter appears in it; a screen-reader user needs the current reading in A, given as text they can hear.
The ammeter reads 17 A
